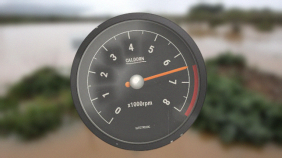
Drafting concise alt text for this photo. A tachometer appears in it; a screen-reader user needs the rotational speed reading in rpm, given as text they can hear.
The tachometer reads 6500 rpm
